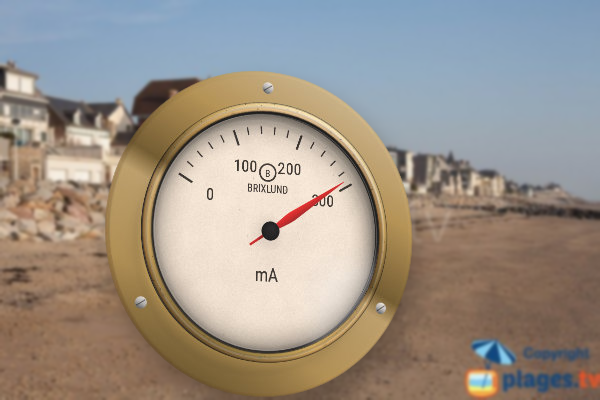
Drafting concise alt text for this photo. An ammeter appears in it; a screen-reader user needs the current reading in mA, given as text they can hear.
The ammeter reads 290 mA
